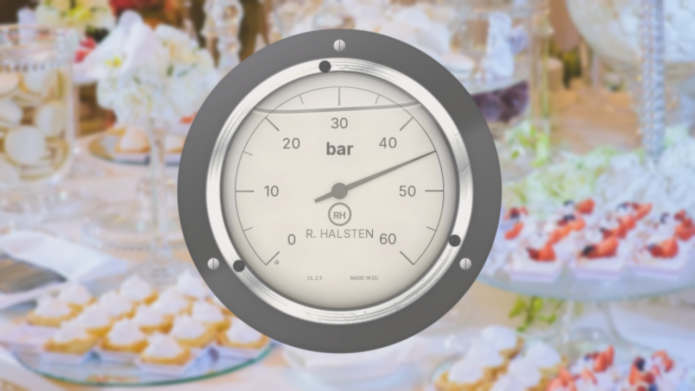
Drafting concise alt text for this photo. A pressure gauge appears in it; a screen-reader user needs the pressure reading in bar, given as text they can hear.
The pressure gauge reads 45 bar
